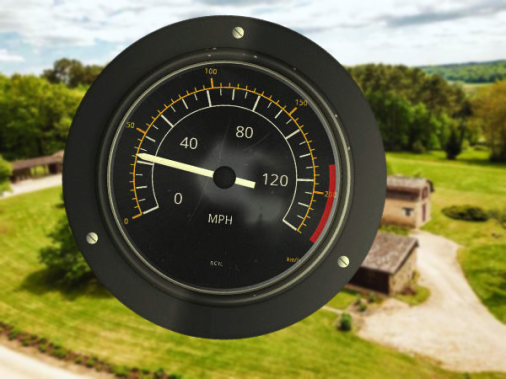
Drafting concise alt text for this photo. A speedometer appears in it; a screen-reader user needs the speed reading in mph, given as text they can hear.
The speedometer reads 22.5 mph
